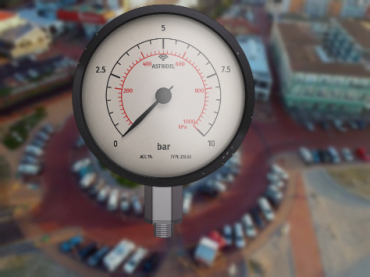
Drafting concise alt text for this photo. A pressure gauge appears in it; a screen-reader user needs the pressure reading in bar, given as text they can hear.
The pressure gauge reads 0 bar
